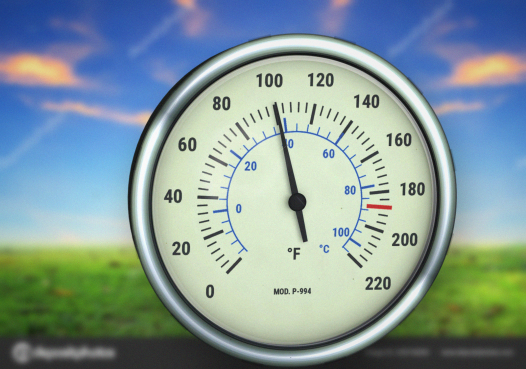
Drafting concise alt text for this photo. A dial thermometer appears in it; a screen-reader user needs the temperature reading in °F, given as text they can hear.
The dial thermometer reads 100 °F
